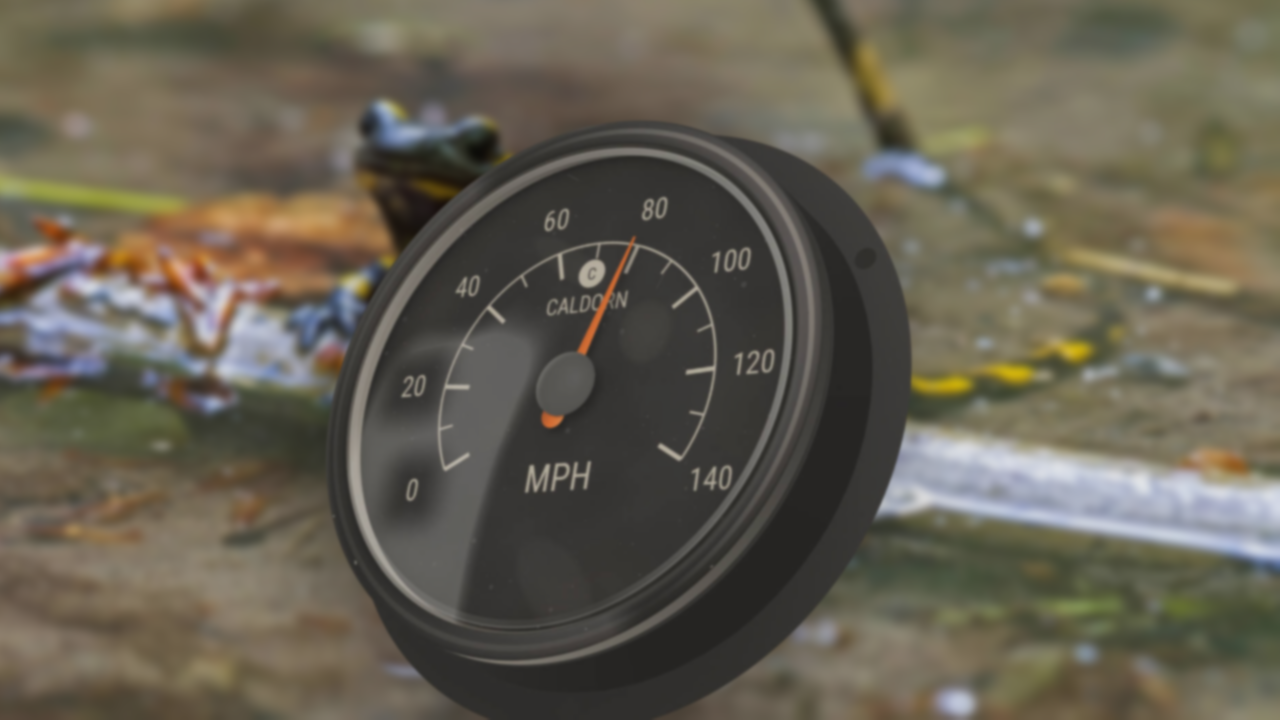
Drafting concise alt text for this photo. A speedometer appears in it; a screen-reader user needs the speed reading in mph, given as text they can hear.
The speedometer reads 80 mph
